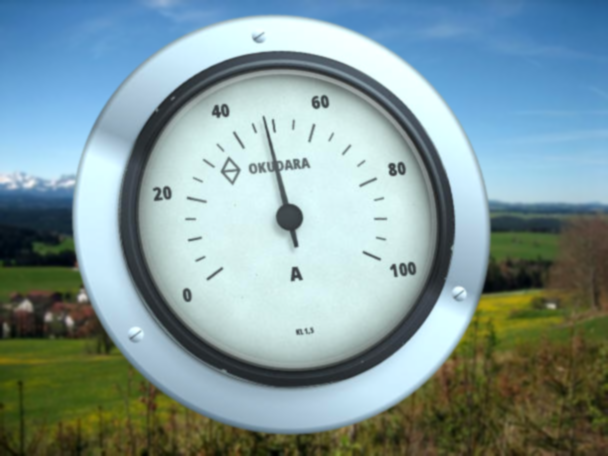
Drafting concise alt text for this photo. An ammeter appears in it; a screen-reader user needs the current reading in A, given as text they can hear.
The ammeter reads 47.5 A
